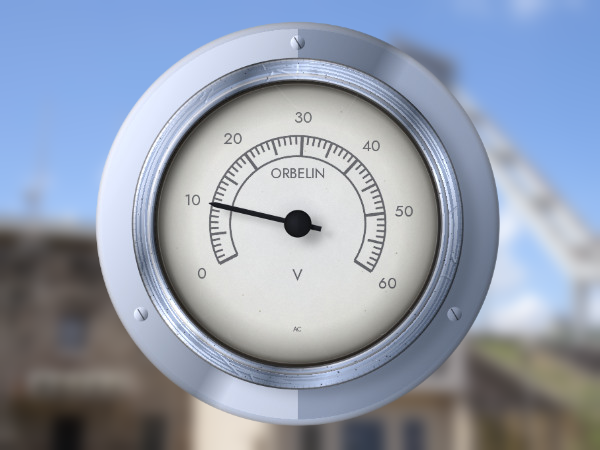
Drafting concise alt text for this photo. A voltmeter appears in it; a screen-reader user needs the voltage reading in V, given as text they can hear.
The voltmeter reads 10 V
